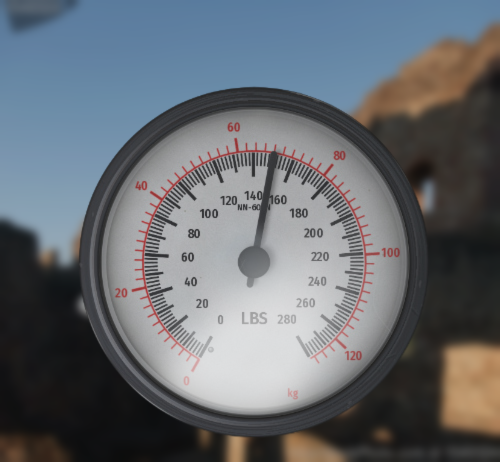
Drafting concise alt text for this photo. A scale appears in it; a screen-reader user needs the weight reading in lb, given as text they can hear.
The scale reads 150 lb
